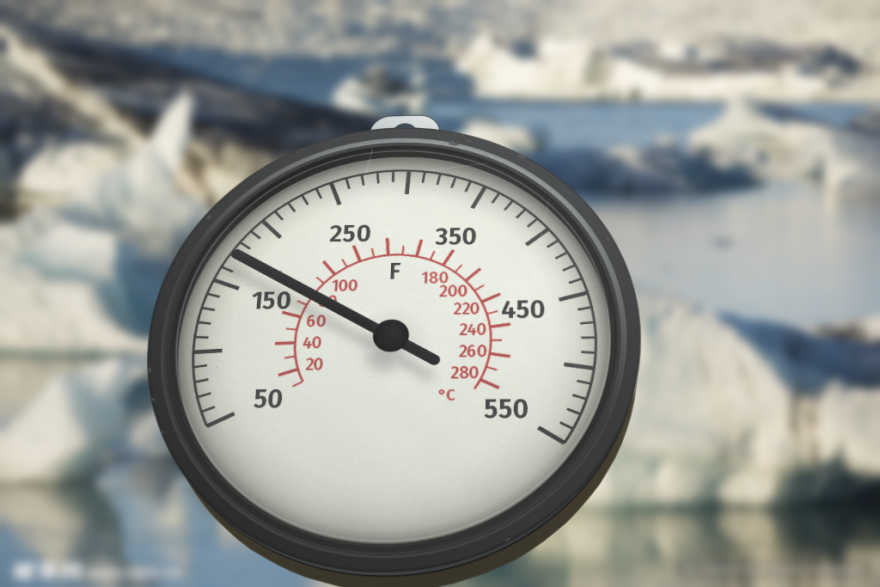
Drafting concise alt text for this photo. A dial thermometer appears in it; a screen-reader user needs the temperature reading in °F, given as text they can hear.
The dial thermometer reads 170 °F
